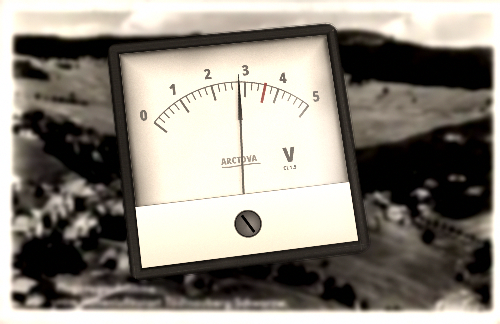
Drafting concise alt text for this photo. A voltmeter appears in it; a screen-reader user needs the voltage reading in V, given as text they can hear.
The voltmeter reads 2.8 V
